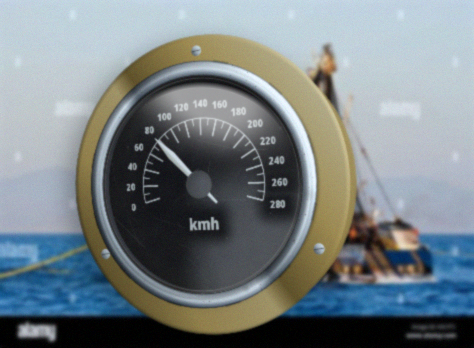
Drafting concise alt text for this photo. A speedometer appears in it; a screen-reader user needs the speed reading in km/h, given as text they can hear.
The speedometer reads 80 km/h
